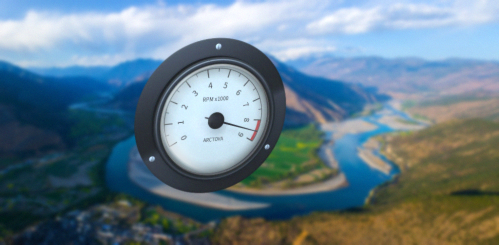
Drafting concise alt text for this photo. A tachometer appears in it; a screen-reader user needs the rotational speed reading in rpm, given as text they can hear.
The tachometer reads 8500 rpm
